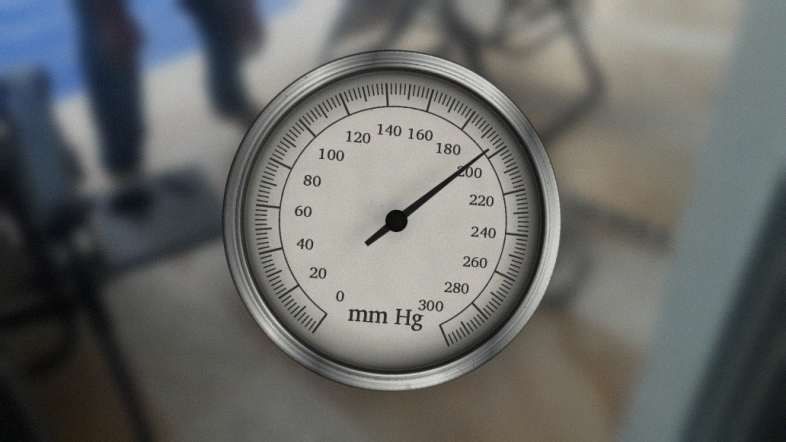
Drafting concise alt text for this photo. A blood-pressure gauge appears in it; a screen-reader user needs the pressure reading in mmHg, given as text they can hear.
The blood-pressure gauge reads 196 mmHg
